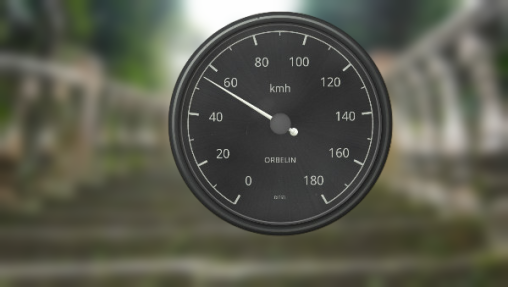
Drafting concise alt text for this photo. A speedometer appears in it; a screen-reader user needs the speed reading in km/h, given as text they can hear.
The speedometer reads 55 km/h
